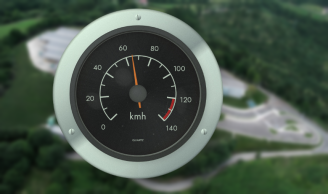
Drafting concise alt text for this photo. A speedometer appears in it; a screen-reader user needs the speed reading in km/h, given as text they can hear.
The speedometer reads 65 km/h
